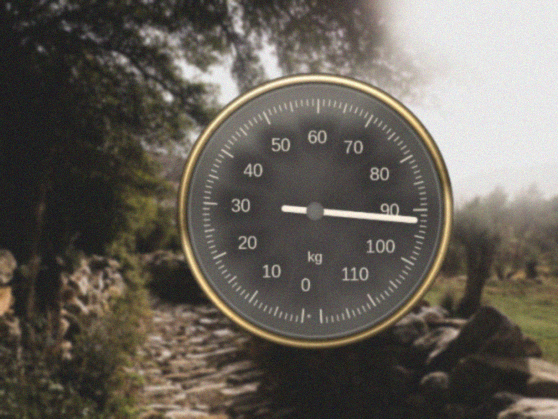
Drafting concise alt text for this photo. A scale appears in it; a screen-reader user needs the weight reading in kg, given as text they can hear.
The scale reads 92 kg
